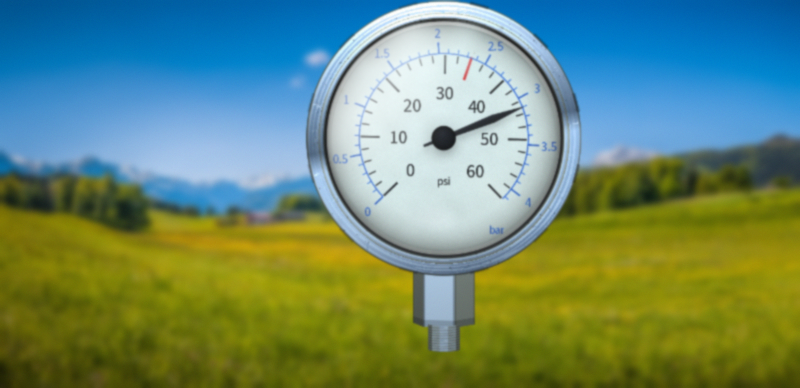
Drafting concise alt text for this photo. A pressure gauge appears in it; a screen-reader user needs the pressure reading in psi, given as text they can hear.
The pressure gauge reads 45 psi
